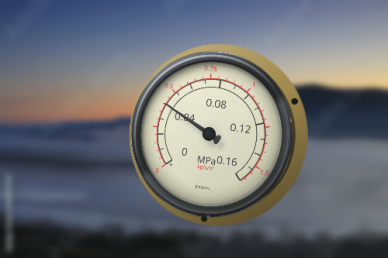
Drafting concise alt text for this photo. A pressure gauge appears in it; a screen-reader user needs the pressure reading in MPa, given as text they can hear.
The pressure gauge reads 0.04 MPa
